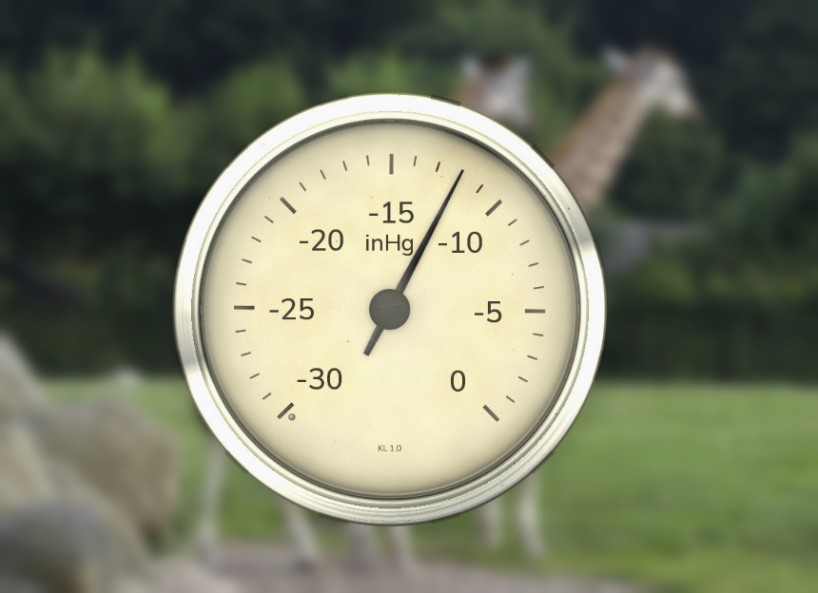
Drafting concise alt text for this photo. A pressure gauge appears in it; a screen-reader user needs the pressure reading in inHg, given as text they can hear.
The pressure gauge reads -12 inHg
